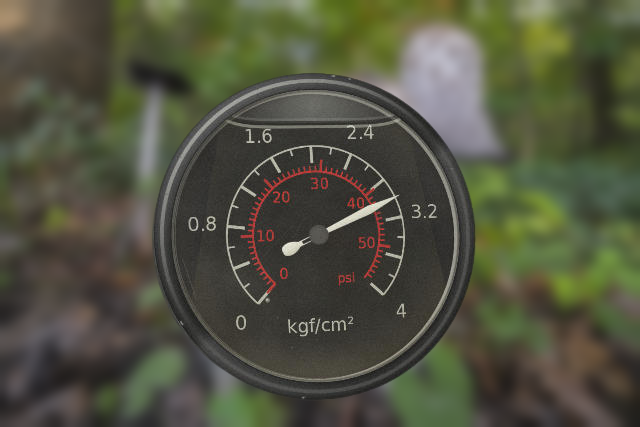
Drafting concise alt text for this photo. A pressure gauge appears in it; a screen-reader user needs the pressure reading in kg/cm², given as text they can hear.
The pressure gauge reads 3 kg/cm²
